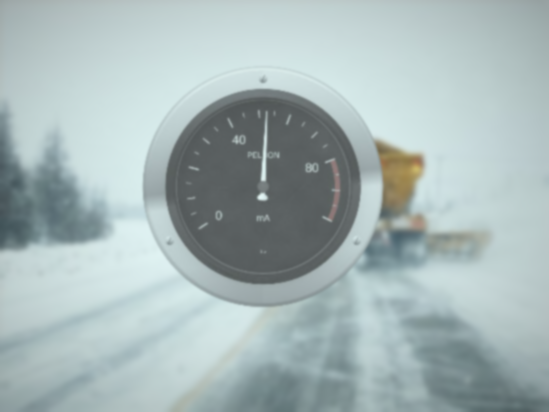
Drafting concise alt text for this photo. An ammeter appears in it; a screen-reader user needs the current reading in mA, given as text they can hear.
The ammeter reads 52.5 mA
